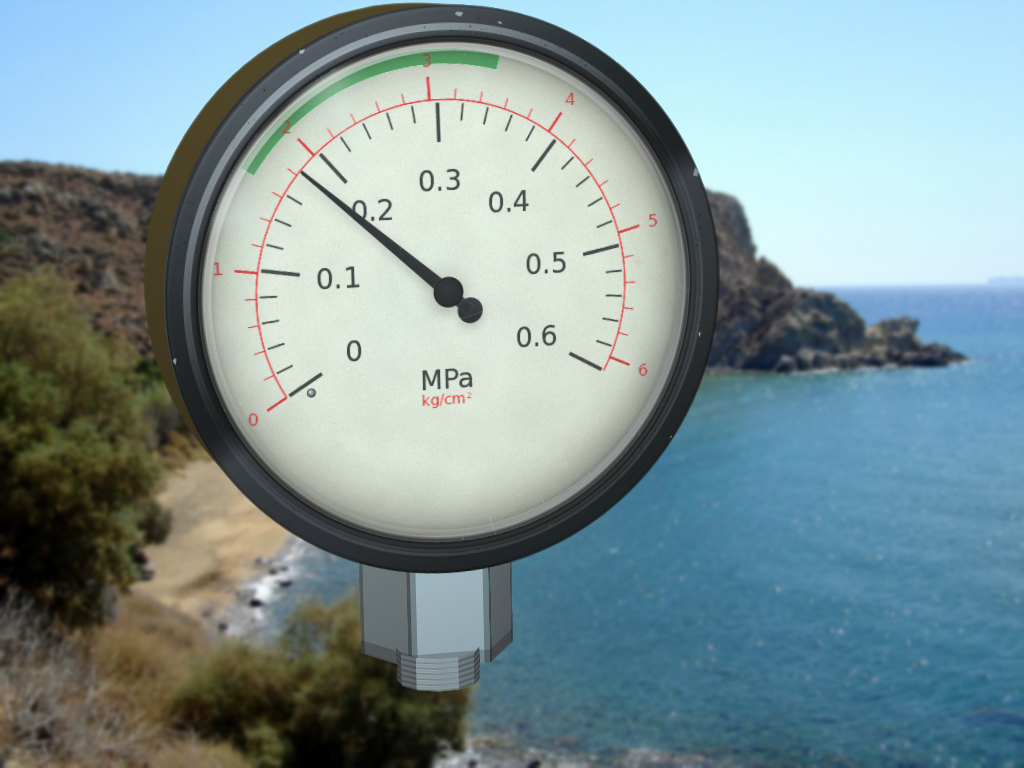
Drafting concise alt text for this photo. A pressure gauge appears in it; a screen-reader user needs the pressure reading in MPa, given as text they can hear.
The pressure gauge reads 0.18 MPa
